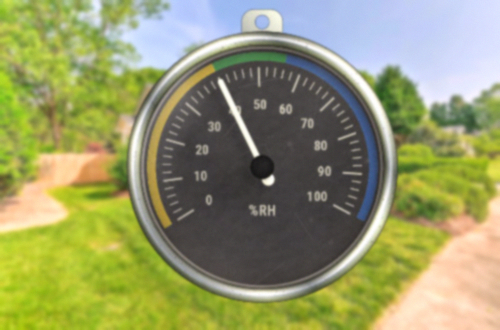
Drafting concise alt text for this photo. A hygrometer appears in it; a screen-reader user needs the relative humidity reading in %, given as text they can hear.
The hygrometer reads 40 %
